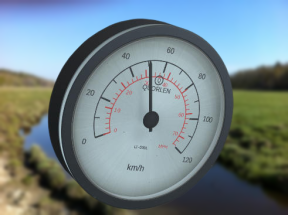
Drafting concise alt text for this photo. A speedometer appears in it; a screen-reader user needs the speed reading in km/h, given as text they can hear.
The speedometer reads 50 km/h
